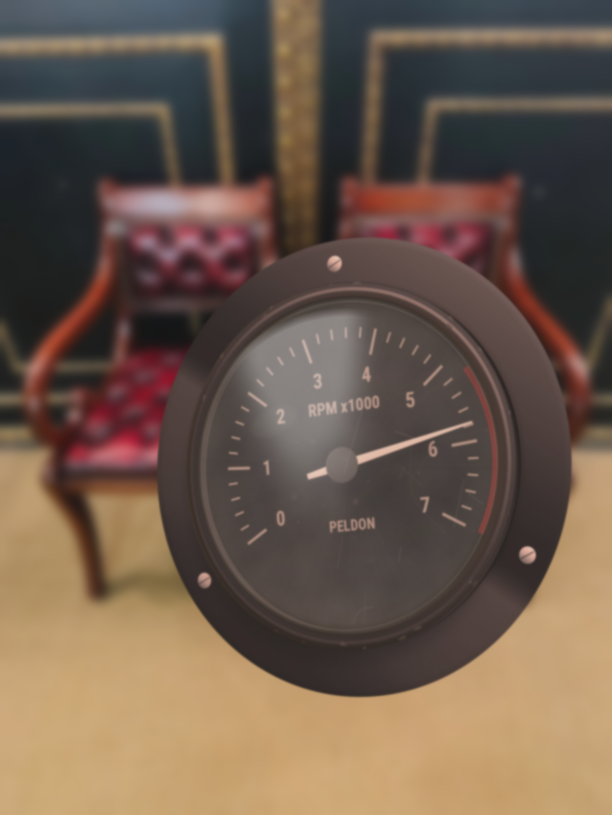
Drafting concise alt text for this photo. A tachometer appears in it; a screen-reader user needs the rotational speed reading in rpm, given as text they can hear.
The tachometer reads 5800 rpm
